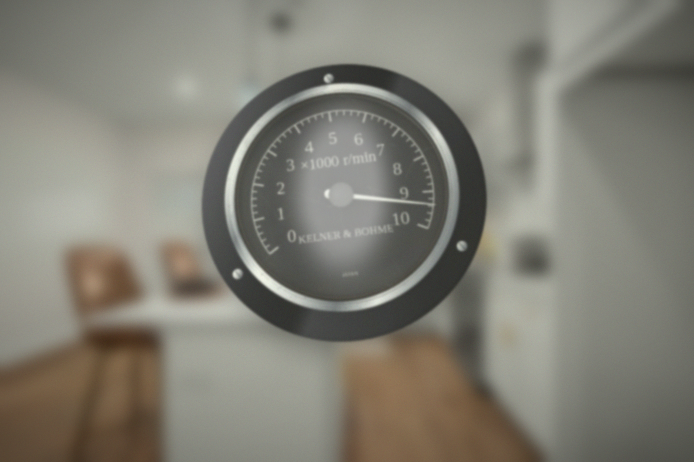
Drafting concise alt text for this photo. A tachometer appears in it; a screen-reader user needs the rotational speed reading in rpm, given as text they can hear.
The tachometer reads 9400 rpm
